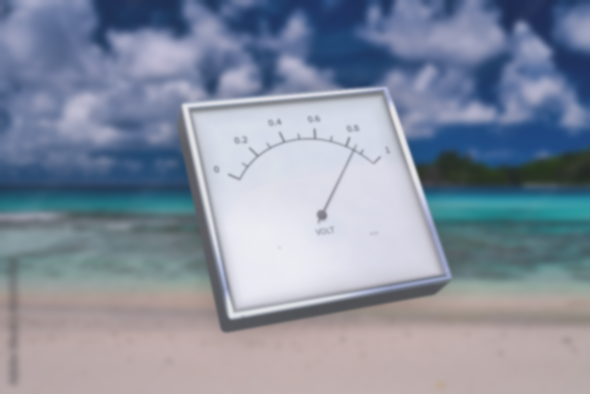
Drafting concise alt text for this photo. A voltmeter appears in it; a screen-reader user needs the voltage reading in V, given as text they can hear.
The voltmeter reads 0.85 V
